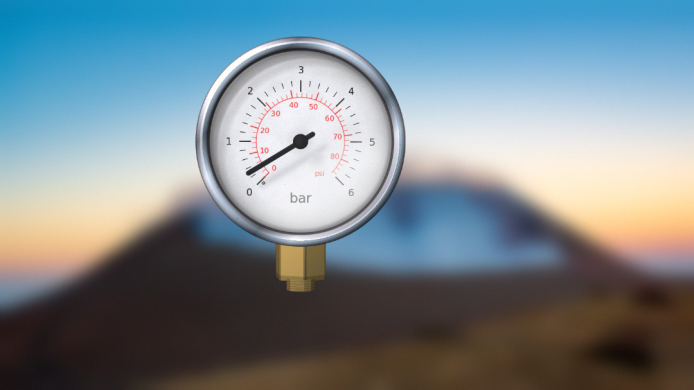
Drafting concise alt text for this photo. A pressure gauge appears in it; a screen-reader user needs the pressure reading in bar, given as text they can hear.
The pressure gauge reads 0.3 bar
